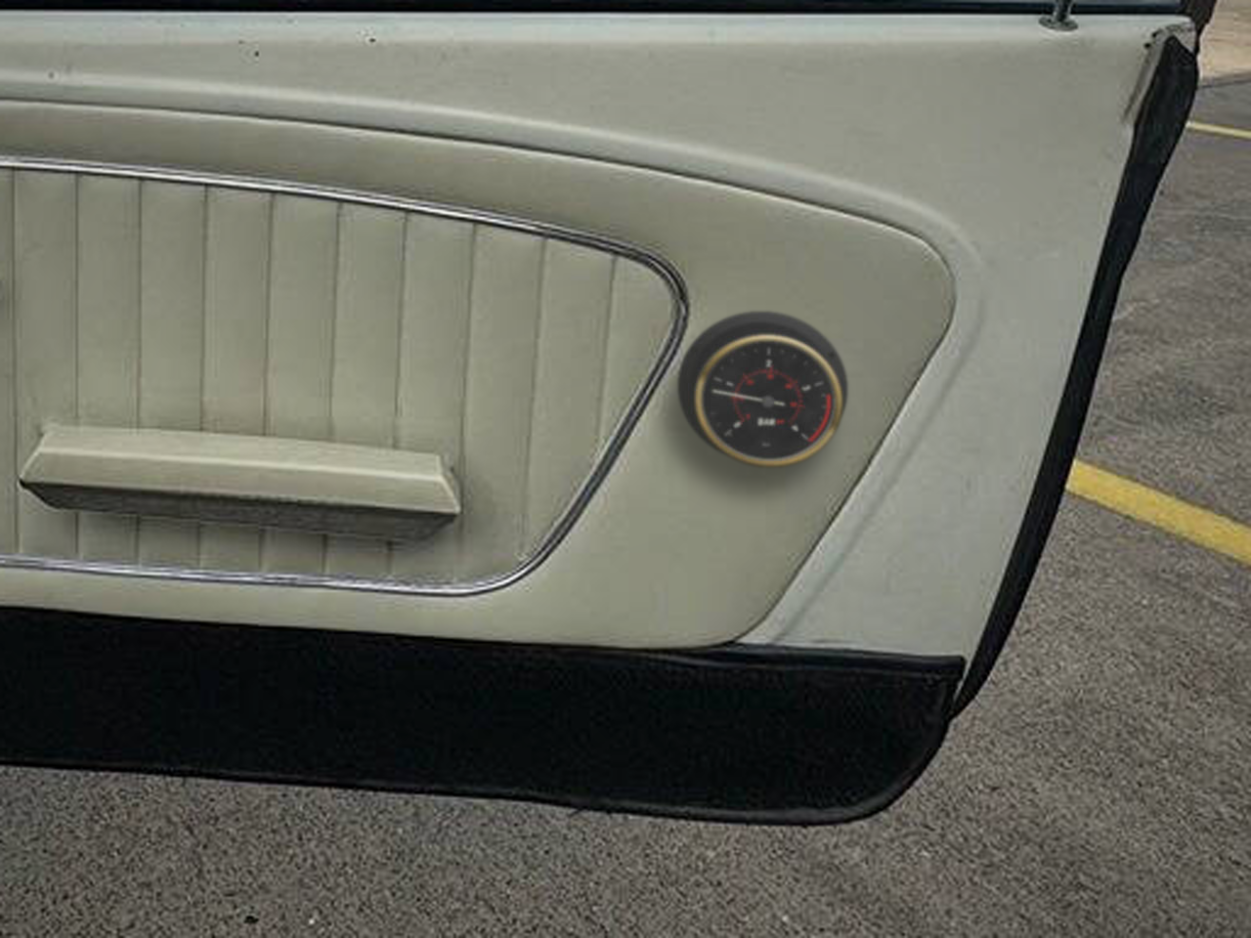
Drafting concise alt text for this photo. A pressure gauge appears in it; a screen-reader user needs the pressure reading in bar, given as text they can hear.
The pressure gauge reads 0.8 bar
